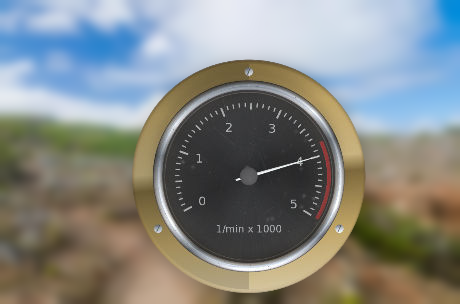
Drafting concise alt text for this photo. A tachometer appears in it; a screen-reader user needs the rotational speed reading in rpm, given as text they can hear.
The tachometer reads 4000 rpm
